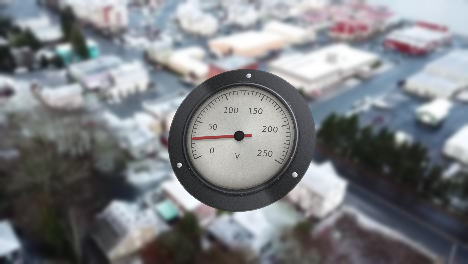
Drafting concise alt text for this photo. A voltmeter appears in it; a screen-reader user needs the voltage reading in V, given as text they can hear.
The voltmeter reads 25 V
